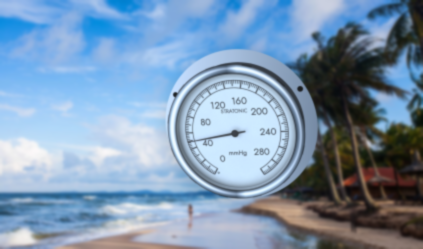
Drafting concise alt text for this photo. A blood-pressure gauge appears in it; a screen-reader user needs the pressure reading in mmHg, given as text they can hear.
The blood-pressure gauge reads 50 mmHg
